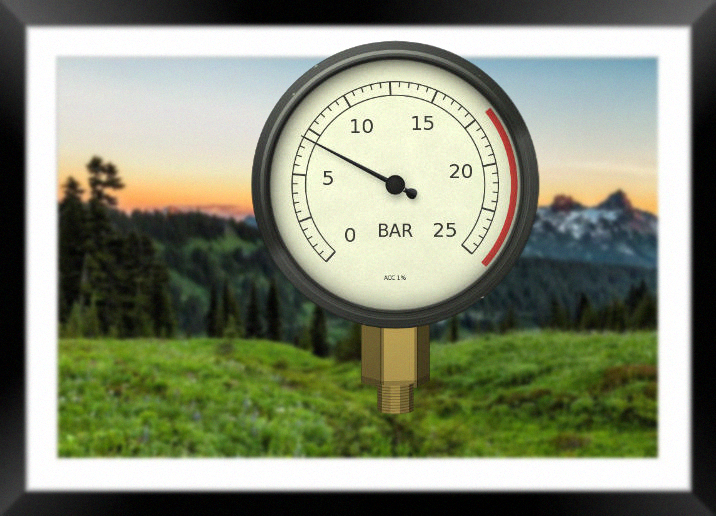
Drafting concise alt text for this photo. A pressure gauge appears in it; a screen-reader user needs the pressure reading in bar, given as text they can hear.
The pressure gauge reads 7 bar
